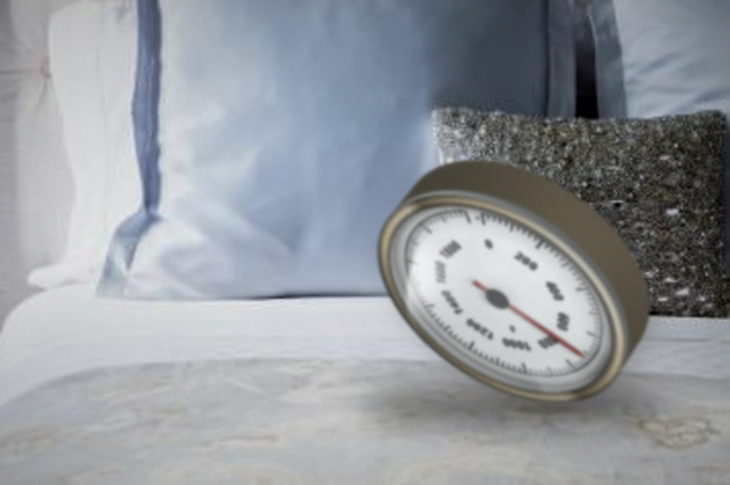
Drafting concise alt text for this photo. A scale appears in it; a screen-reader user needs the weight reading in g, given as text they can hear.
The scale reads 700 g
